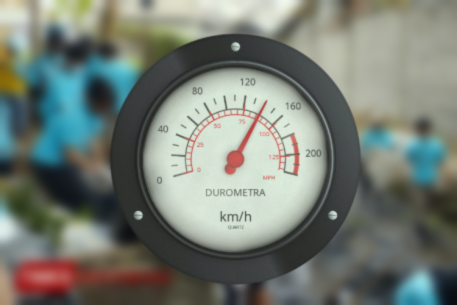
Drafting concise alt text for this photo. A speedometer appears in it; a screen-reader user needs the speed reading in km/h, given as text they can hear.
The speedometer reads 140 km/h
